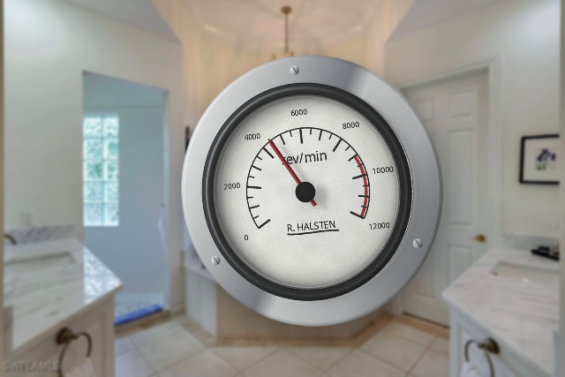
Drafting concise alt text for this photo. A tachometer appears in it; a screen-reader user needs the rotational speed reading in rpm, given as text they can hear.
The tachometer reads 4500 rpm
